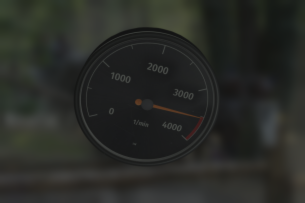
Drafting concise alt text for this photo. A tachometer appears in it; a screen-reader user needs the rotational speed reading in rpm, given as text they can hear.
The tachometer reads 3500 rpm
